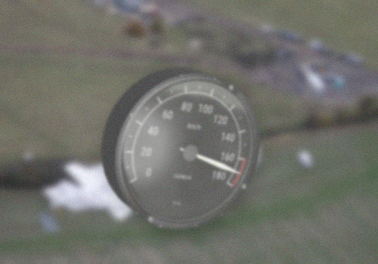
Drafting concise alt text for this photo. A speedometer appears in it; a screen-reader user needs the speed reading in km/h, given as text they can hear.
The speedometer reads 170 km/h
